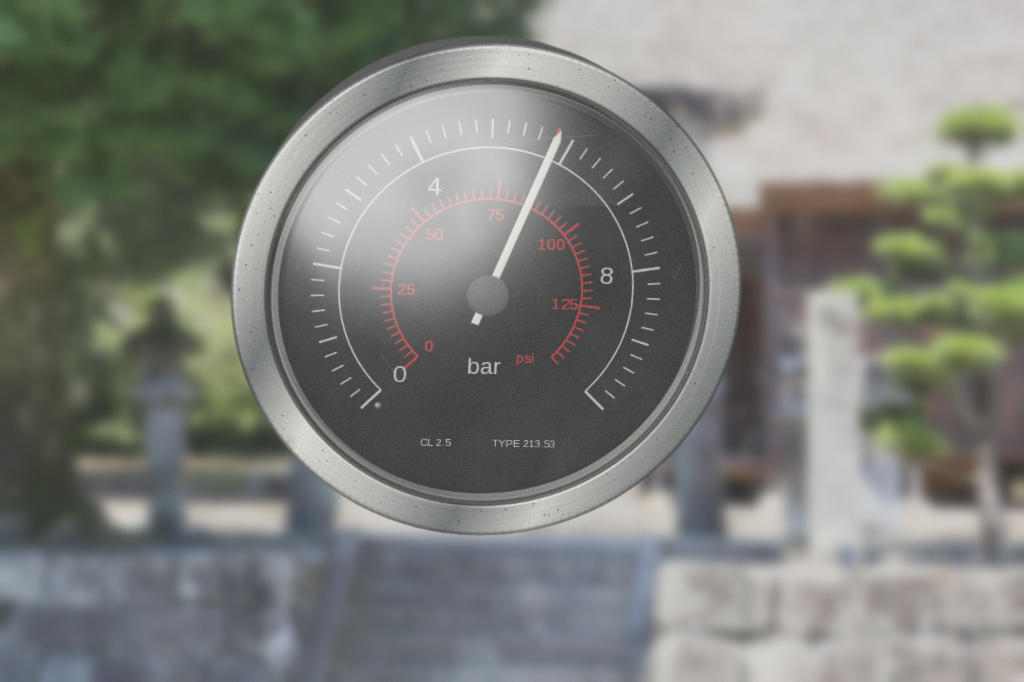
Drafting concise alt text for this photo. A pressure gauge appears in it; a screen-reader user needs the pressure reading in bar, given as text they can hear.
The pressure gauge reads 5.8 bar
